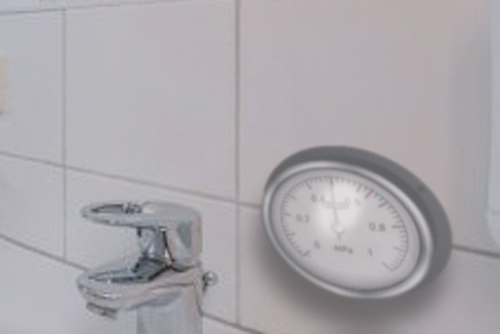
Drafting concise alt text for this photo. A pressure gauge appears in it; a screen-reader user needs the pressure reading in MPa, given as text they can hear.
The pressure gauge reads 0.5 MPa
